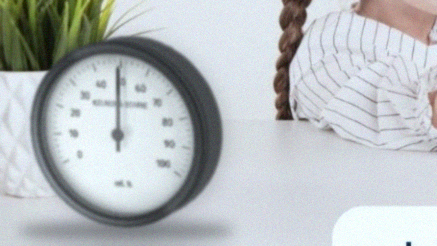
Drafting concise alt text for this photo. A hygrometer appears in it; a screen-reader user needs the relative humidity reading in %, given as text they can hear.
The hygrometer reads 50 %
